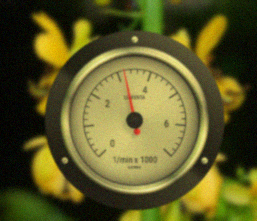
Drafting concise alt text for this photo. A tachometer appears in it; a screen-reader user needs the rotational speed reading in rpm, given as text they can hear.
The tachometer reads 3200 rpm
